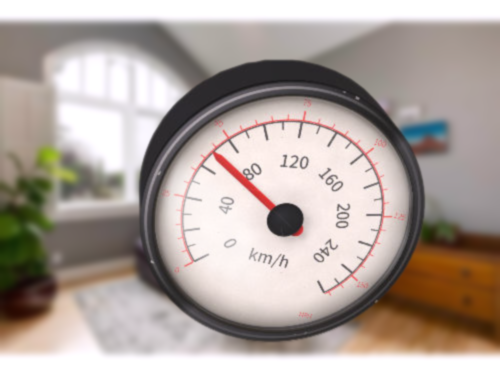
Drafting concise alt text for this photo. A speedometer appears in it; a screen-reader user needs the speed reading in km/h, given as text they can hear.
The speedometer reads 70 km/h
